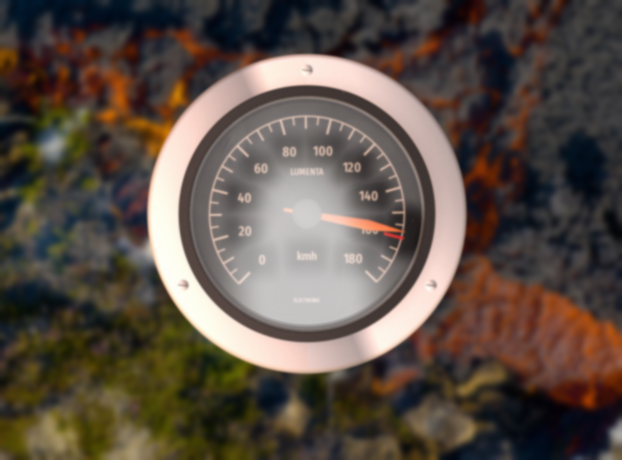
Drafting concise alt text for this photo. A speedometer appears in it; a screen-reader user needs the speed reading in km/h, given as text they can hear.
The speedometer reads 157.5 km/h
